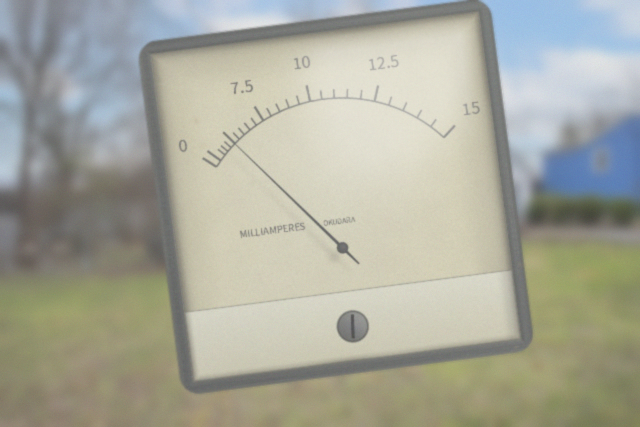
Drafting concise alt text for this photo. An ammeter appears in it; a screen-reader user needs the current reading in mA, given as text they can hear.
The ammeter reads 5 mA
